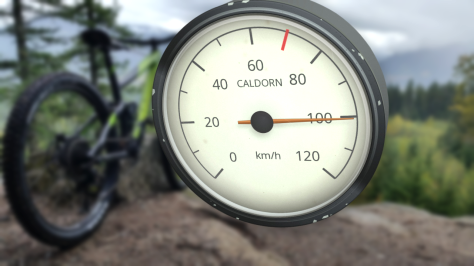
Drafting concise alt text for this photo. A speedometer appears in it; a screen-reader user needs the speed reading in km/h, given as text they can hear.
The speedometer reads 100 km/h
